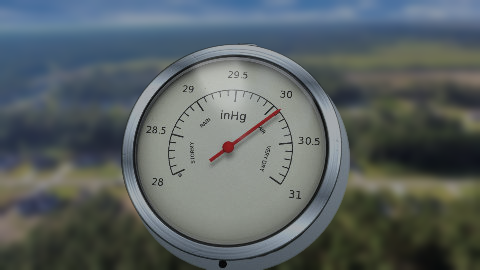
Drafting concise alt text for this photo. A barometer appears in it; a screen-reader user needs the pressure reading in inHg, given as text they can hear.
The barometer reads 30.1 inHg
